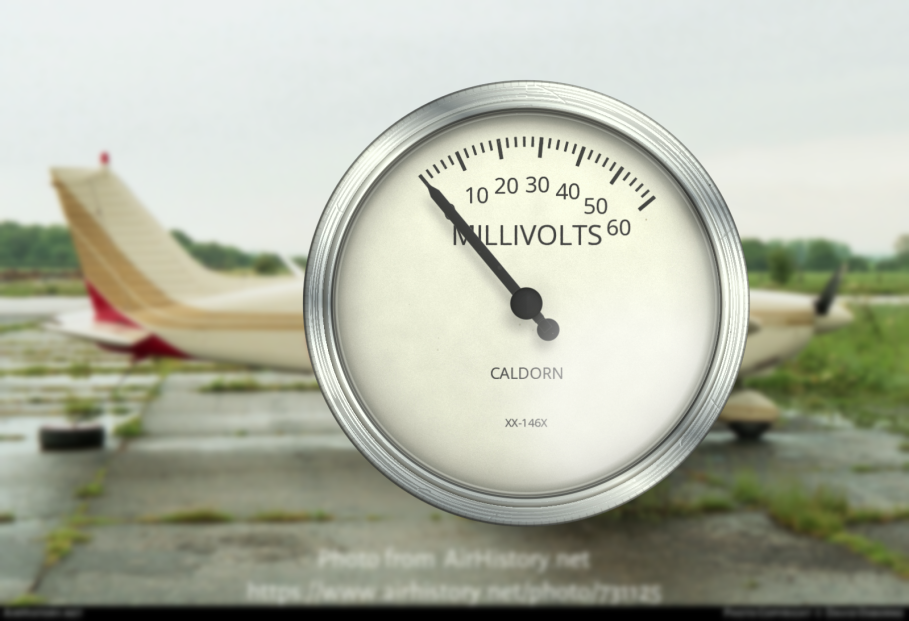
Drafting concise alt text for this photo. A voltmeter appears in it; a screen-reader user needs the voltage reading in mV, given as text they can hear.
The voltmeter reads 0 mV
